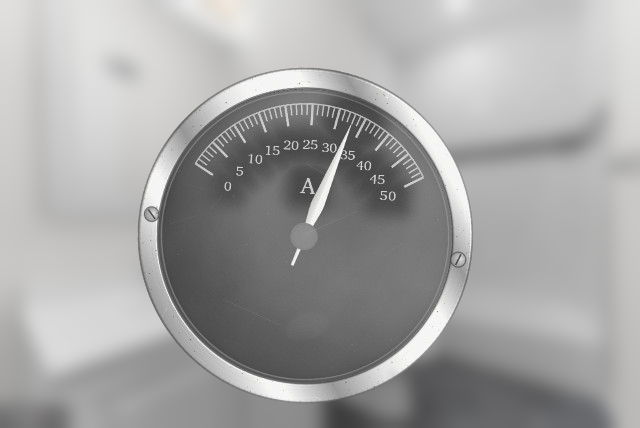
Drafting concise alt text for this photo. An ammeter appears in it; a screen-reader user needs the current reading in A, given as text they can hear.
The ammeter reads 33 A
